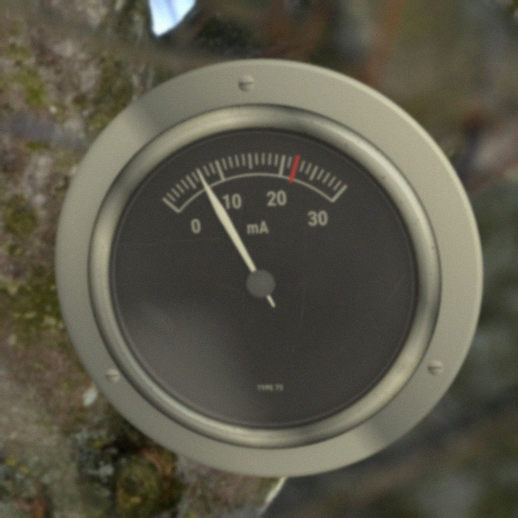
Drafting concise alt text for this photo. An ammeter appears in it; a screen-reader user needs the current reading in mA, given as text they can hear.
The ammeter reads 7 mA
